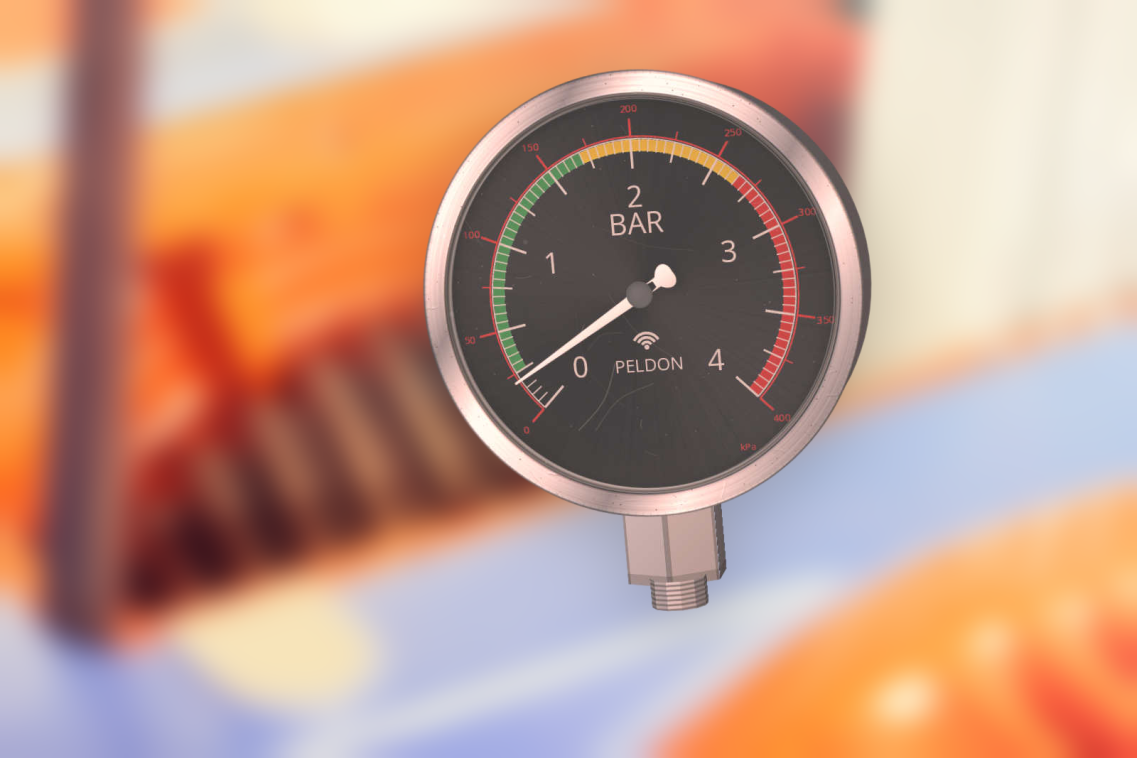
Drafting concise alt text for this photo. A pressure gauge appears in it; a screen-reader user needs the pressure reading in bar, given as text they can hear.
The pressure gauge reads 0.2 bar
